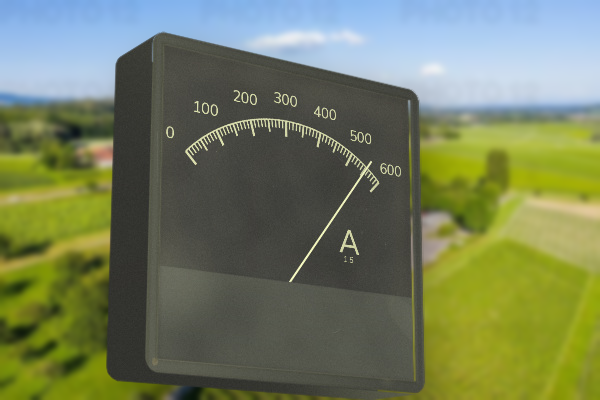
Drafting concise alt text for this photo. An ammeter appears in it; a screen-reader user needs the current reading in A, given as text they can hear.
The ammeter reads 550 A
